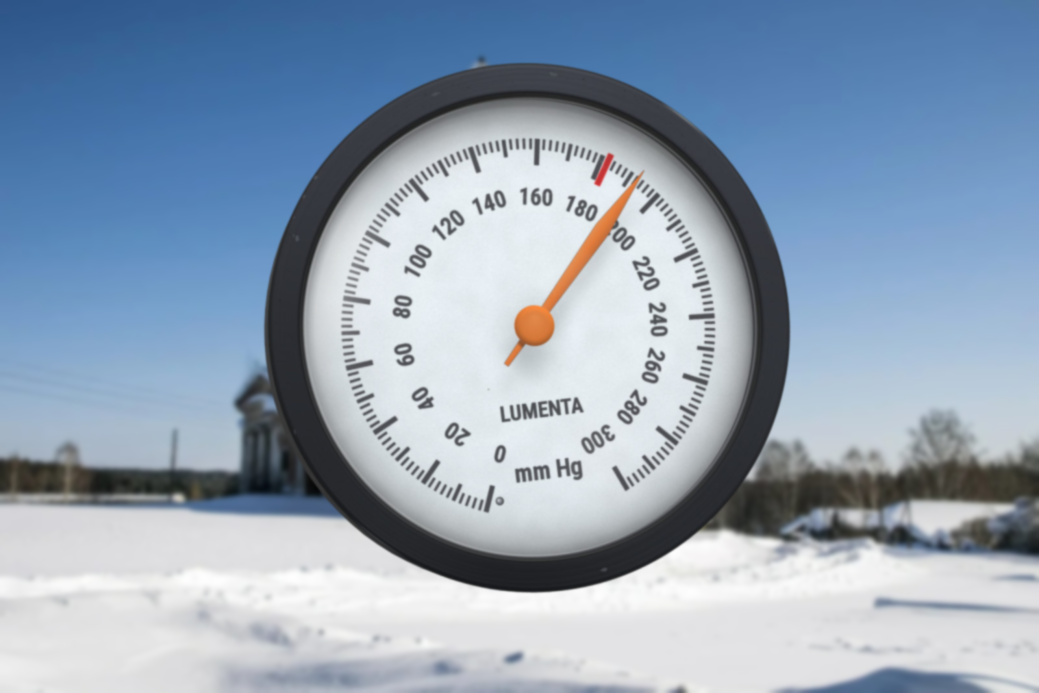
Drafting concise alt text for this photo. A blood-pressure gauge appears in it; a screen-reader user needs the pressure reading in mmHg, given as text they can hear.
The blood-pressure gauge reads 192 mmHg
